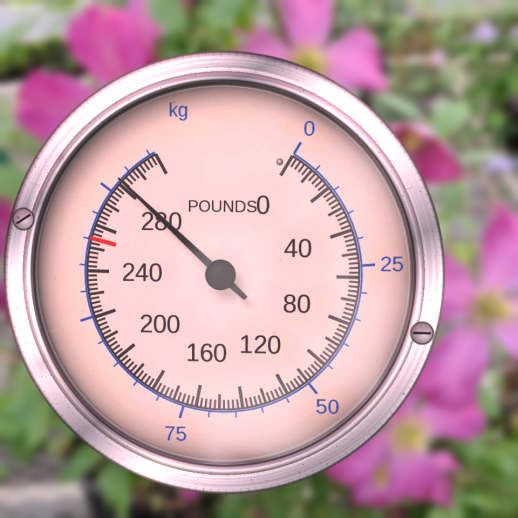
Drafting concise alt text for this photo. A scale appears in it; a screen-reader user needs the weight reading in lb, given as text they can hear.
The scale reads 282 lb
